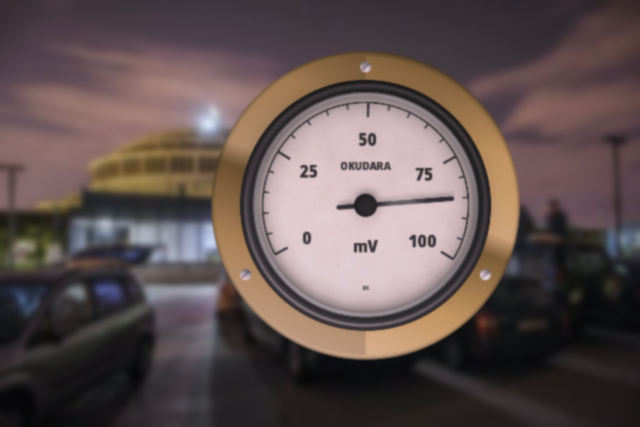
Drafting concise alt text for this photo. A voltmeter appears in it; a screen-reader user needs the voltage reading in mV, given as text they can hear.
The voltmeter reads 85 mV
